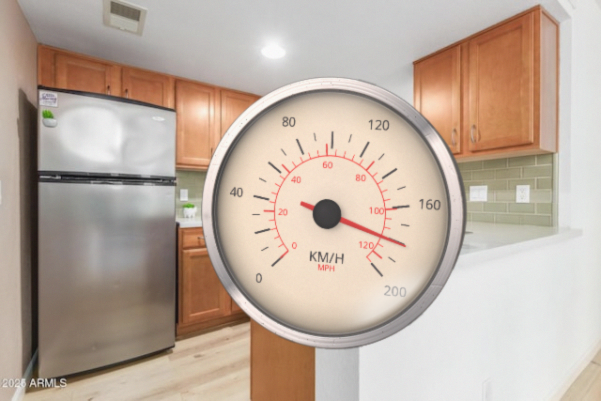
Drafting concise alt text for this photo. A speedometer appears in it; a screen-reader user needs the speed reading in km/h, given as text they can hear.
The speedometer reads 180 km/h
